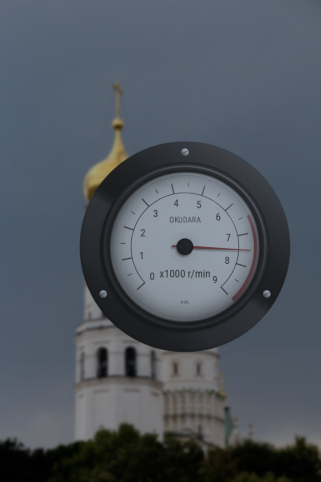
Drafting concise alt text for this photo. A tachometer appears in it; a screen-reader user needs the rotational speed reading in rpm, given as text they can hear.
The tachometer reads 7500 rpm
